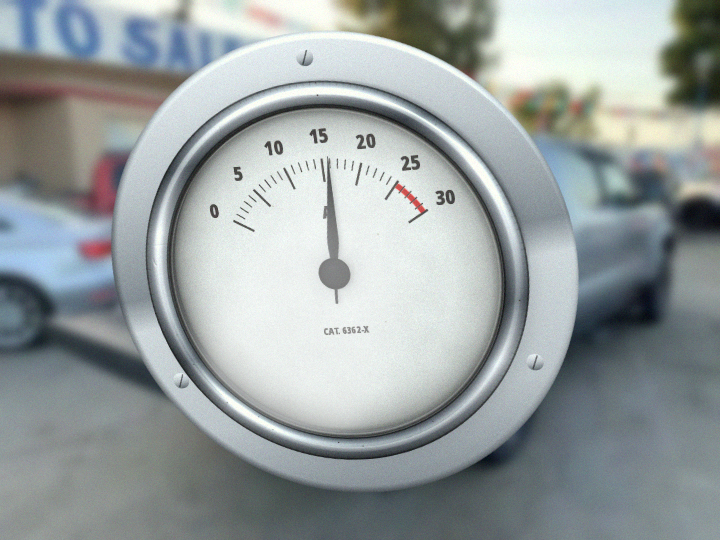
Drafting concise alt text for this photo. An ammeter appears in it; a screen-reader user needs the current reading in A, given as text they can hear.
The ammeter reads 16 A
